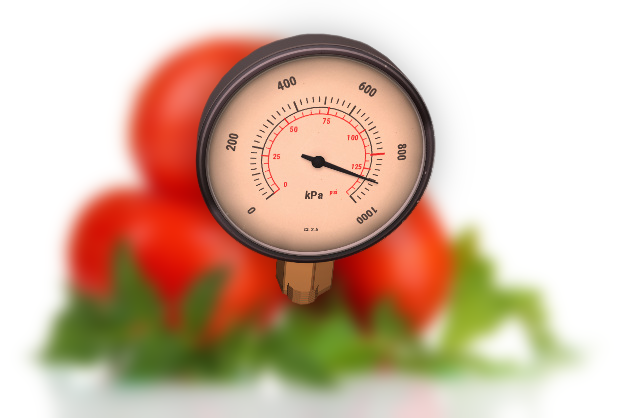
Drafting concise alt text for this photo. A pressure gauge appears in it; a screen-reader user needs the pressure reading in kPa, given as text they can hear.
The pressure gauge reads 900 kPa
